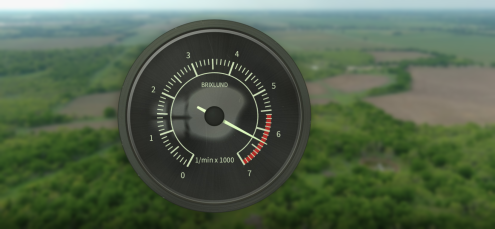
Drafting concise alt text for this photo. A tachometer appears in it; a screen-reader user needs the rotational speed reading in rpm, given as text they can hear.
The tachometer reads 6300 rpm
